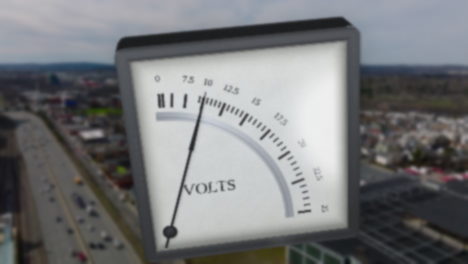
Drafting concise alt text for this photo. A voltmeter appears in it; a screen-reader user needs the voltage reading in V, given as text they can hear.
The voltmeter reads 10 V
